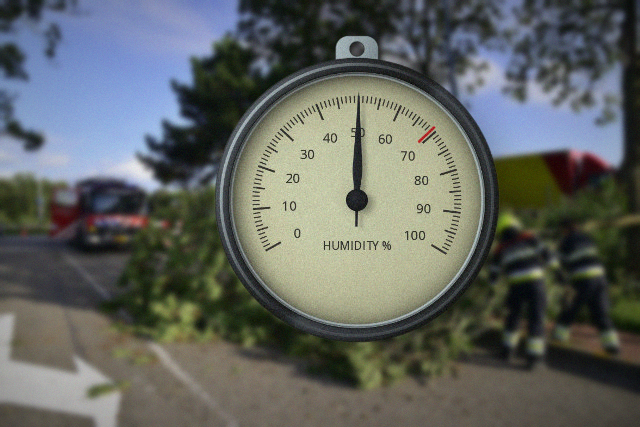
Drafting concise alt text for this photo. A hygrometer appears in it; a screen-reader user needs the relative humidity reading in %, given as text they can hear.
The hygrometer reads 50 %
